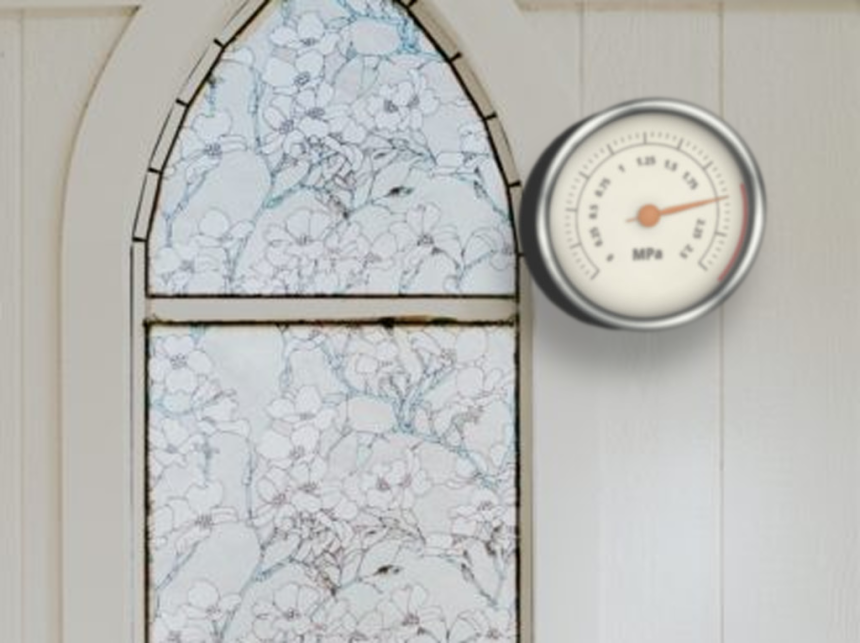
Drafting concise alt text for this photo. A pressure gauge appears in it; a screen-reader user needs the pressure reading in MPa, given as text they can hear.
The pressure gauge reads 2 MPa
